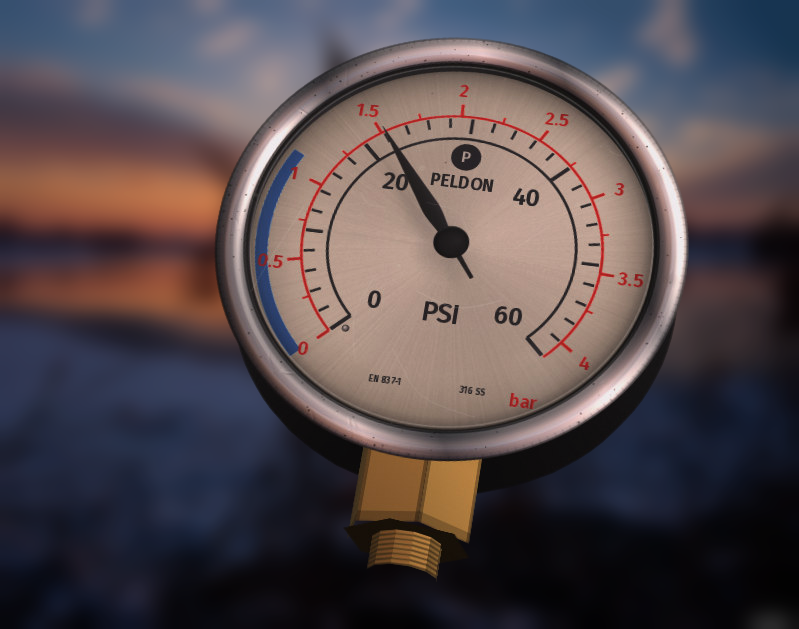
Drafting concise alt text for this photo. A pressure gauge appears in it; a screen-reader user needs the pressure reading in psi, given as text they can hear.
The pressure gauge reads 22 psi
